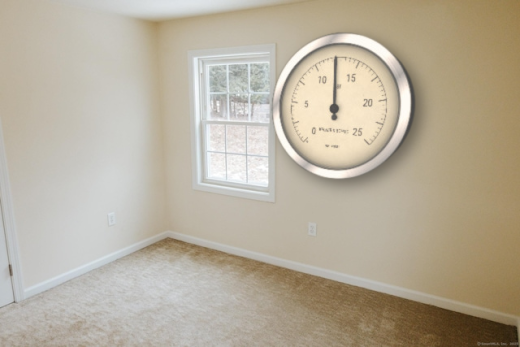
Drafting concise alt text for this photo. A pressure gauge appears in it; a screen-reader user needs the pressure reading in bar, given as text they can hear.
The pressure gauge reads 12.5 bar
